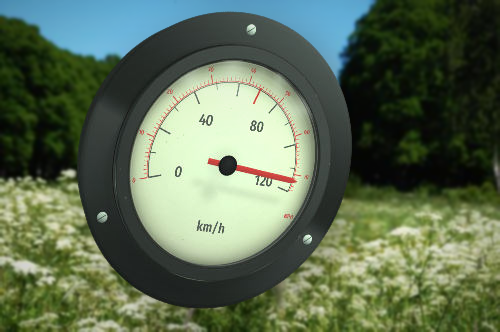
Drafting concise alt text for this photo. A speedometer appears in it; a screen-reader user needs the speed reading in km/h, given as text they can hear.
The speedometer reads 115 km/h
